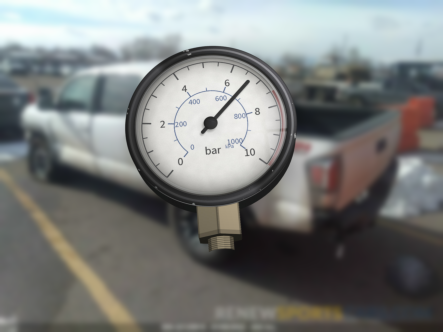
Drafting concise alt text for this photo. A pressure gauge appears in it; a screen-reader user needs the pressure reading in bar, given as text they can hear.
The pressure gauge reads 6.75 bar
